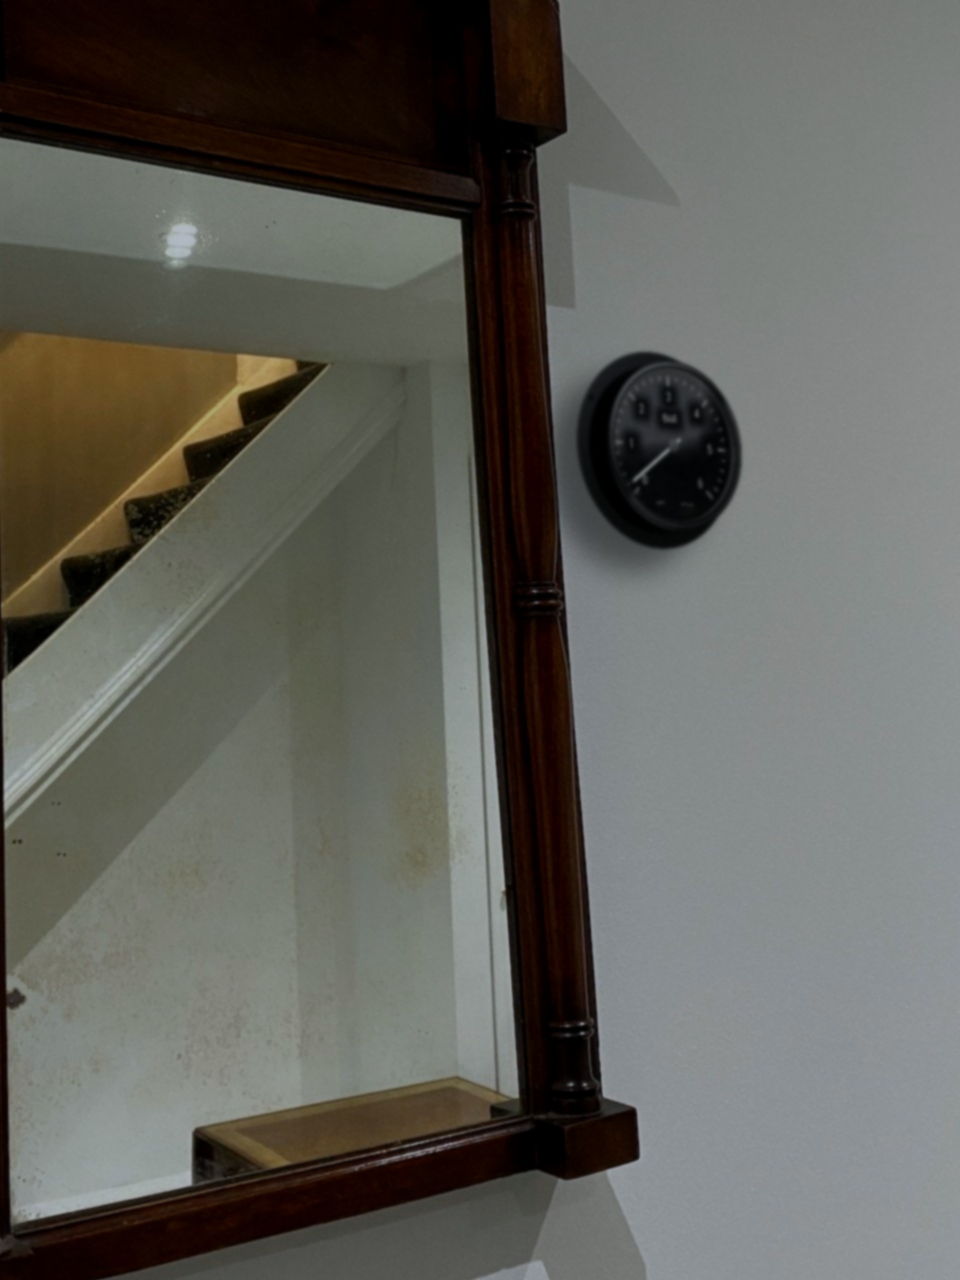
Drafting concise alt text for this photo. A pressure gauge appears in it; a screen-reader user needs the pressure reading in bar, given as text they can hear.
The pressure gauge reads 0.2 bar
